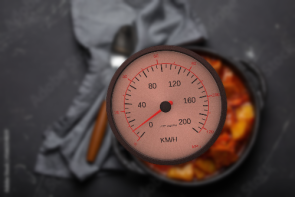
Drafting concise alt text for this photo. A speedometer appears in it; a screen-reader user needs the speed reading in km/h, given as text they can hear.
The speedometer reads 10 km/h
